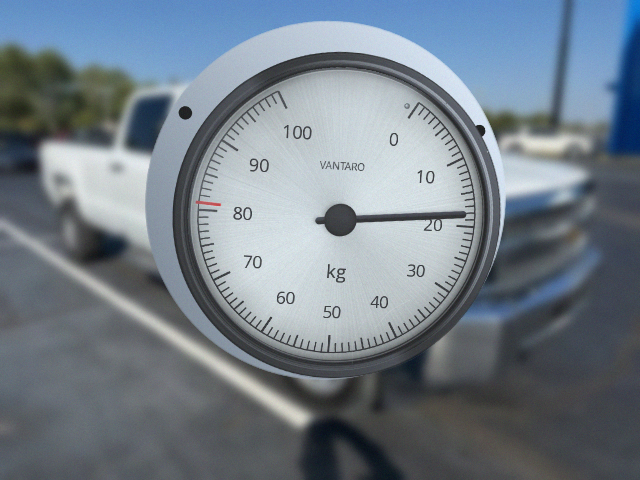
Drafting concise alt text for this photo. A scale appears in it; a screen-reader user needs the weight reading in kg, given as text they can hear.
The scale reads 18 kg
